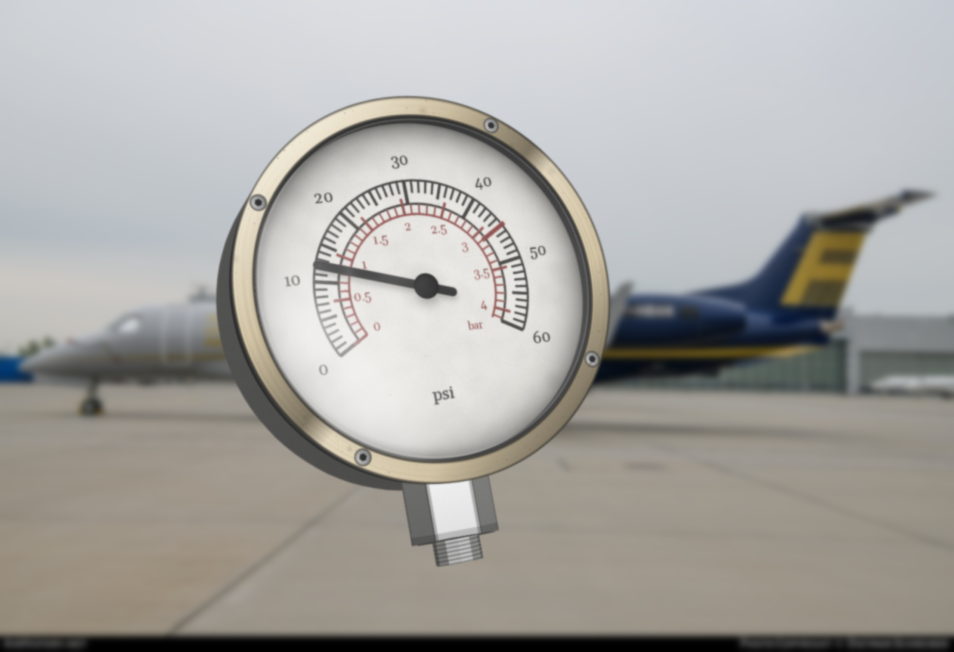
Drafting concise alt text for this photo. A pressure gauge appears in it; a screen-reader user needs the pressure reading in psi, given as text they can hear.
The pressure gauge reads 12 psi
